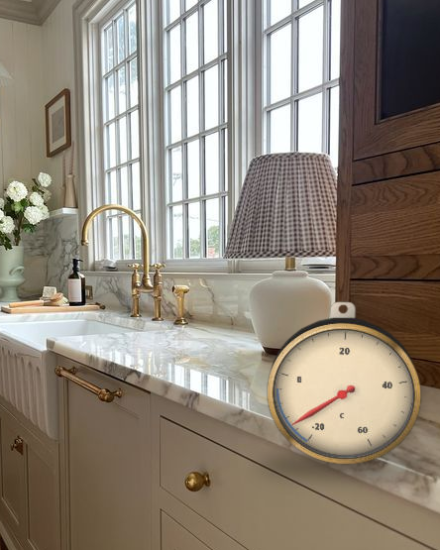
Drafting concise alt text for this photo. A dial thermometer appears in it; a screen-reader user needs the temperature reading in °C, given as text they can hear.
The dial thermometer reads -14 °C
